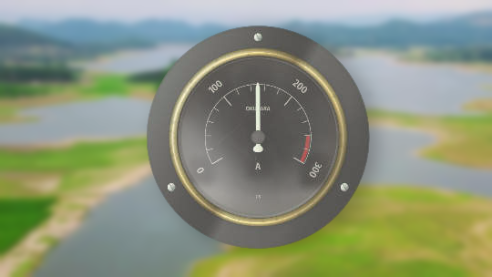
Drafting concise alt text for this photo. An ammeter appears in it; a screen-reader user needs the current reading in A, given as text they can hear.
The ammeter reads 150 A
